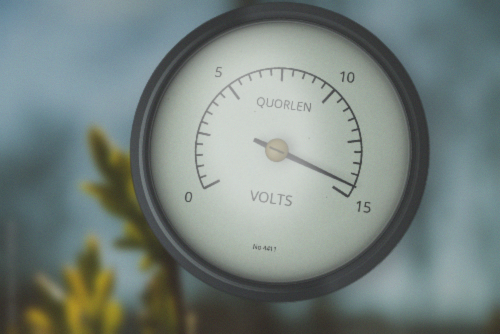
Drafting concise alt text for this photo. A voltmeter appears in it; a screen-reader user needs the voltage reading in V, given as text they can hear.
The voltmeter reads 14.5 V
